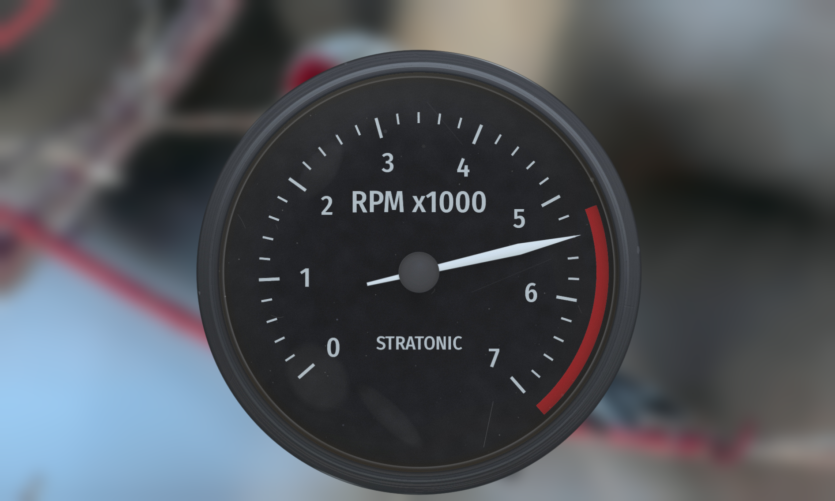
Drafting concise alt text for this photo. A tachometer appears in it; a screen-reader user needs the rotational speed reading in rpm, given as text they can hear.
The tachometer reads 5400 rpm
